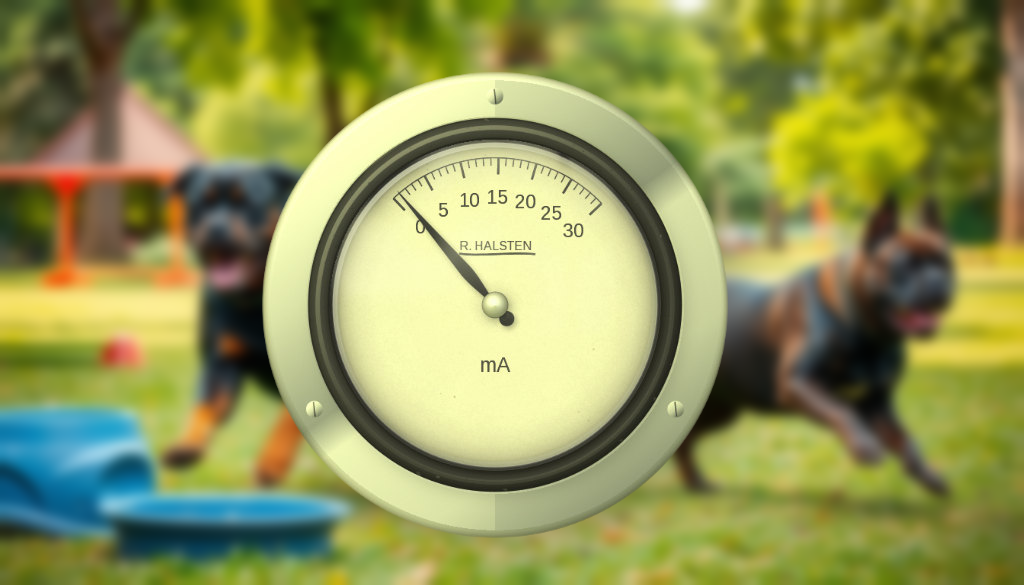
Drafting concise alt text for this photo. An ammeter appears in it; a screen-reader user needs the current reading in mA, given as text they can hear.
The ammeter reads 1 mA
